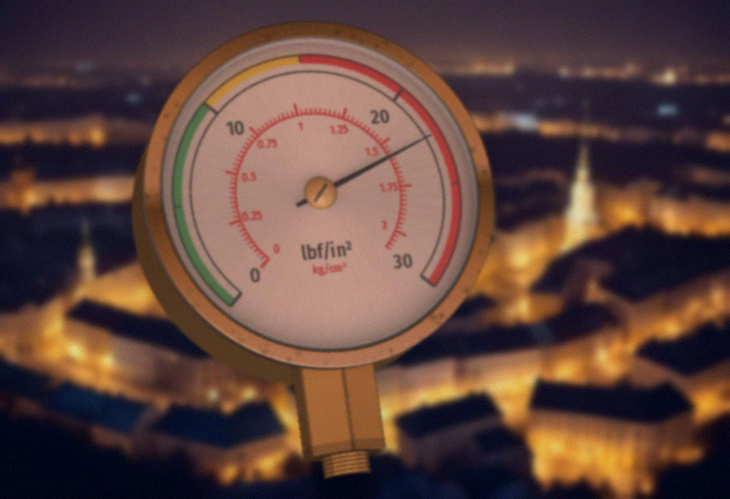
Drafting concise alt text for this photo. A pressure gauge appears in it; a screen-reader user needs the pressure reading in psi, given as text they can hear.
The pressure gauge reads 22.5 psi
